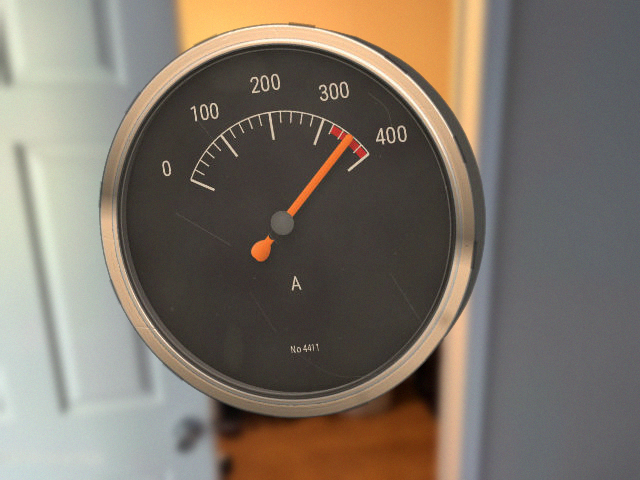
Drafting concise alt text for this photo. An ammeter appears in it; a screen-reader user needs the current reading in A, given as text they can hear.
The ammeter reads 360 A
